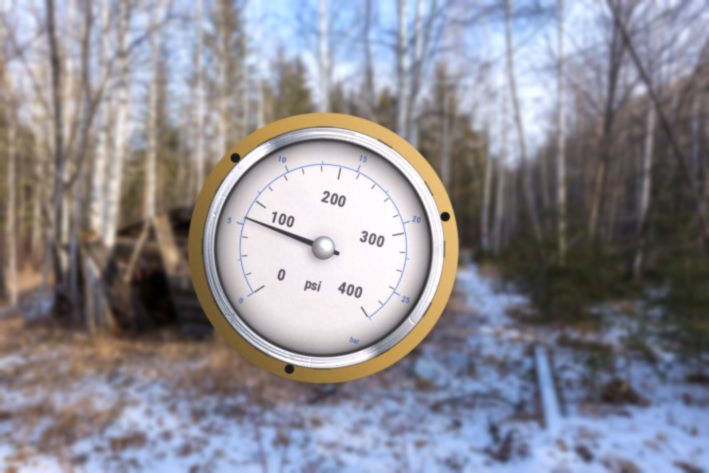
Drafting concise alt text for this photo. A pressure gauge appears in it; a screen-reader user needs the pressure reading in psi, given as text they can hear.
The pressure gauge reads 80 psi
